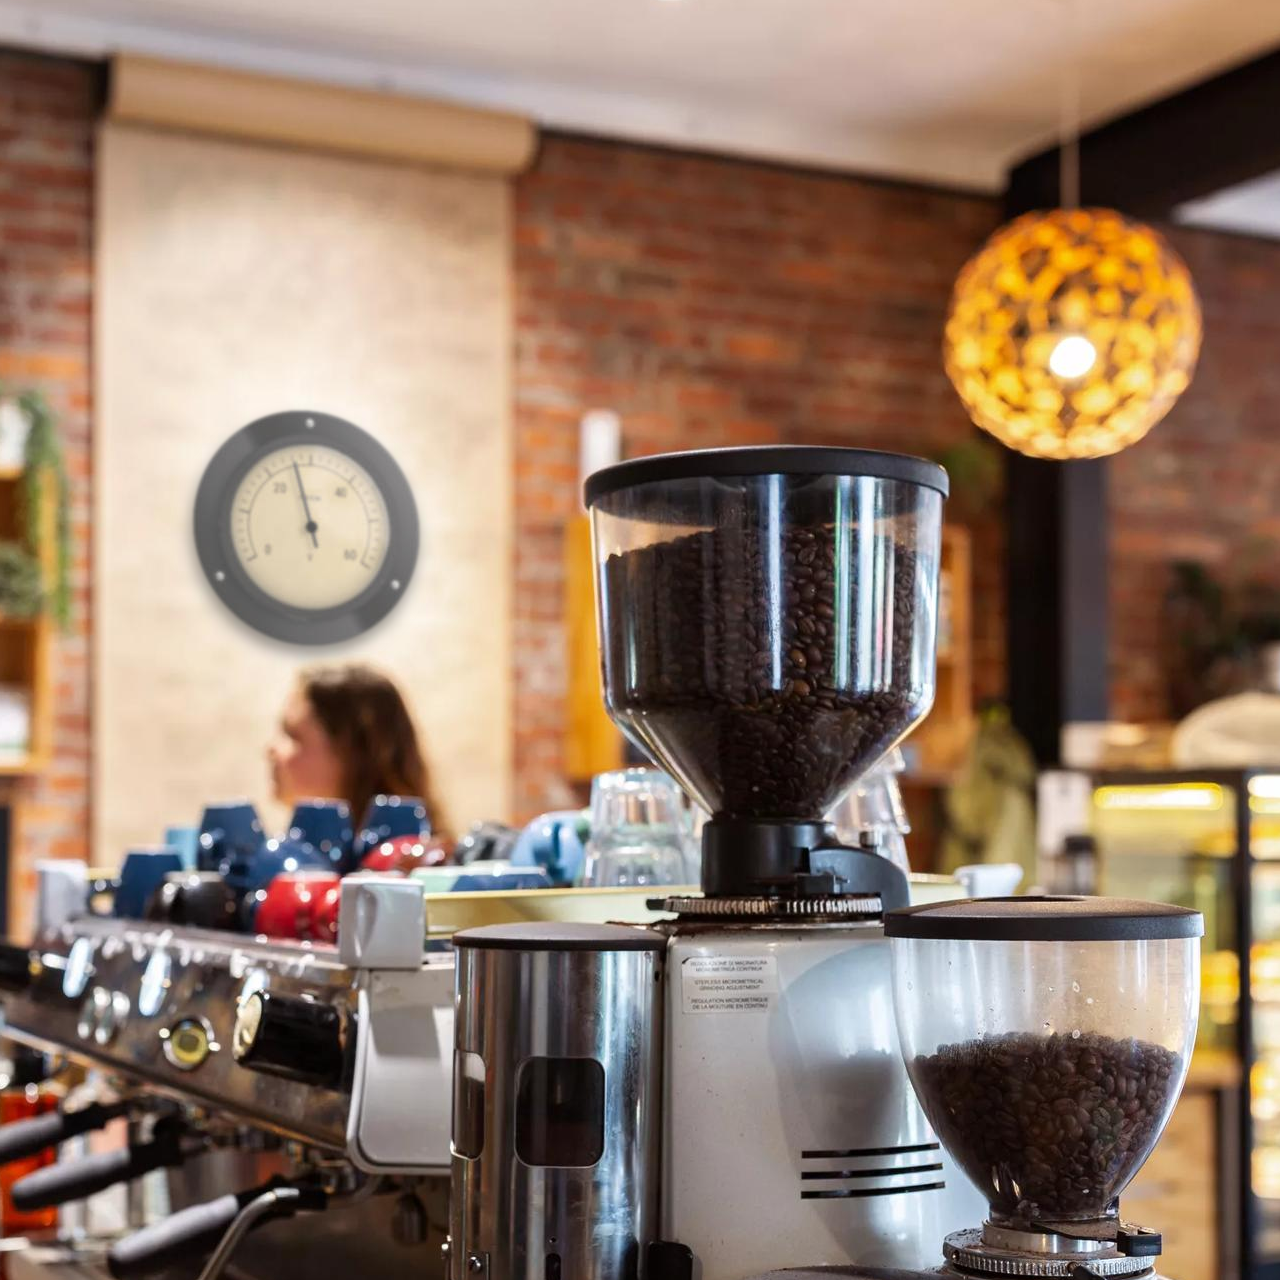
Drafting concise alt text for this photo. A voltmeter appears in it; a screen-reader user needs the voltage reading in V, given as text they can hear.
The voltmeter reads 26 V
